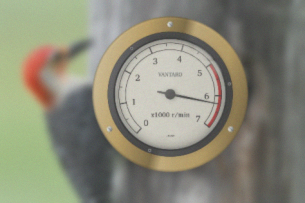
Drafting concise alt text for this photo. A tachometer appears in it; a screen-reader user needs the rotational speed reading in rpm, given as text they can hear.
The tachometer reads 6250 rpm
